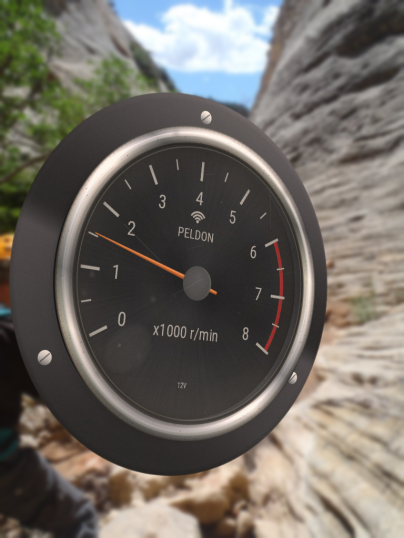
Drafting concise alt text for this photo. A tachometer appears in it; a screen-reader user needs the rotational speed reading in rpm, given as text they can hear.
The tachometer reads 1500 rpm
